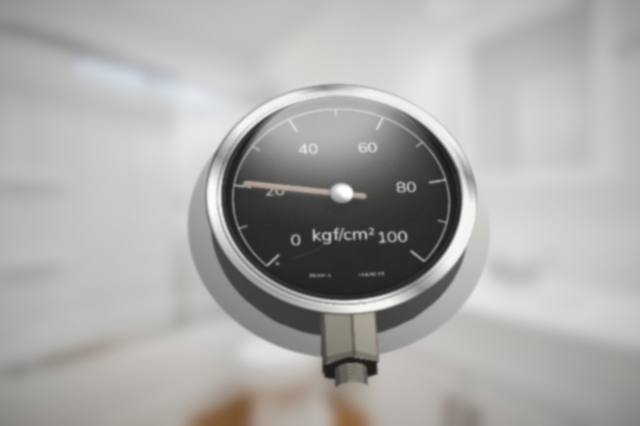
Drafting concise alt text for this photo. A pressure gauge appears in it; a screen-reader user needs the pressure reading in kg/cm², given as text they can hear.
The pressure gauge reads 20 kg/cm²
